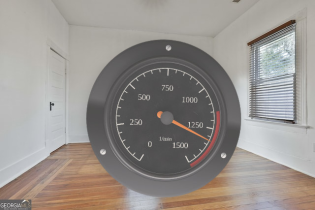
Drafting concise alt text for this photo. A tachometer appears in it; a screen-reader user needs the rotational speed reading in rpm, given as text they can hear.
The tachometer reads 1325 rpm
